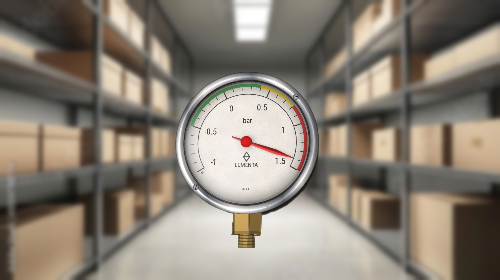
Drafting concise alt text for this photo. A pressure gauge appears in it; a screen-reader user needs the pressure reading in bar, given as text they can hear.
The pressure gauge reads 1.4 bar
